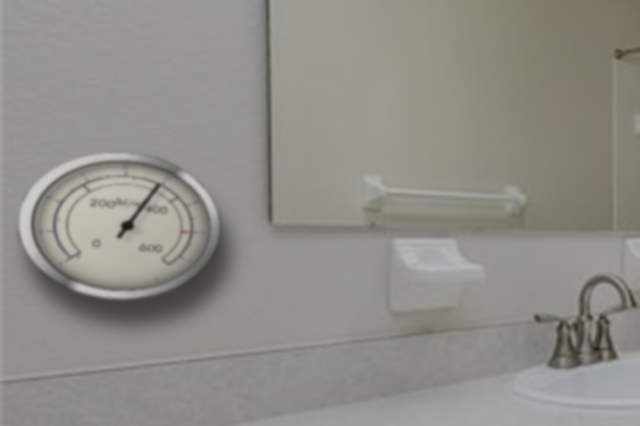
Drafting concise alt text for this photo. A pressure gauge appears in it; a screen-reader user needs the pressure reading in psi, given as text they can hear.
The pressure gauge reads 350 psi
